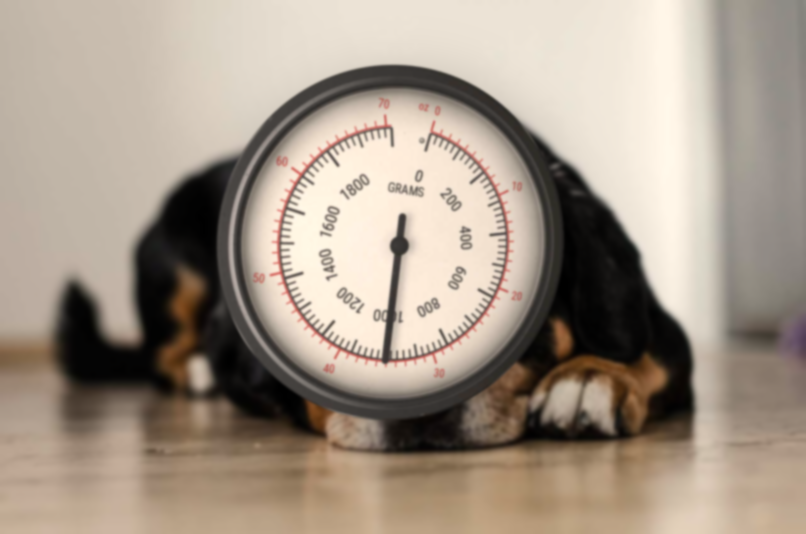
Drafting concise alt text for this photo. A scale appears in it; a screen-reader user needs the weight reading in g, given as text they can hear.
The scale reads 1000 g
